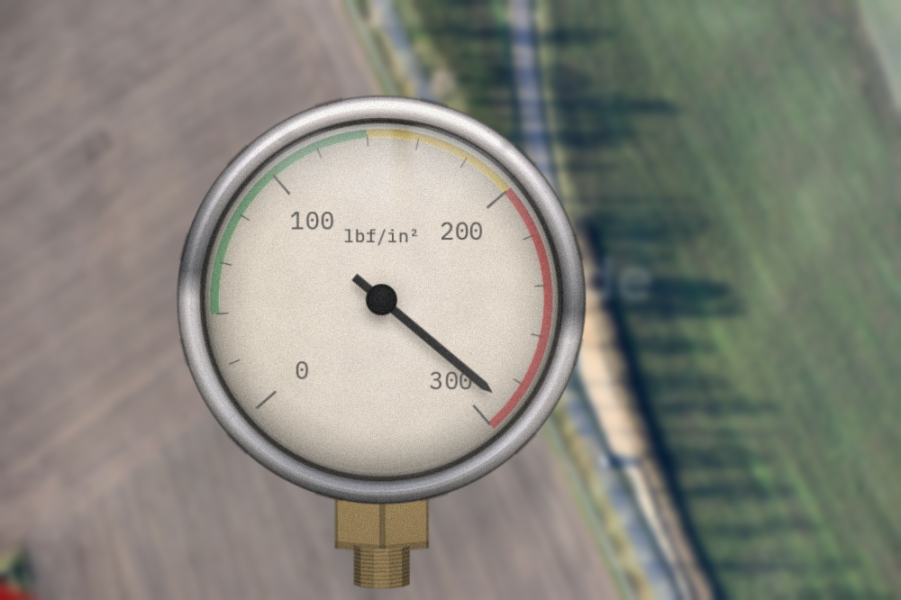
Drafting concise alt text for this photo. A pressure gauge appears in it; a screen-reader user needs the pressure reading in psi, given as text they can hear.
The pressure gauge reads 290 psi
